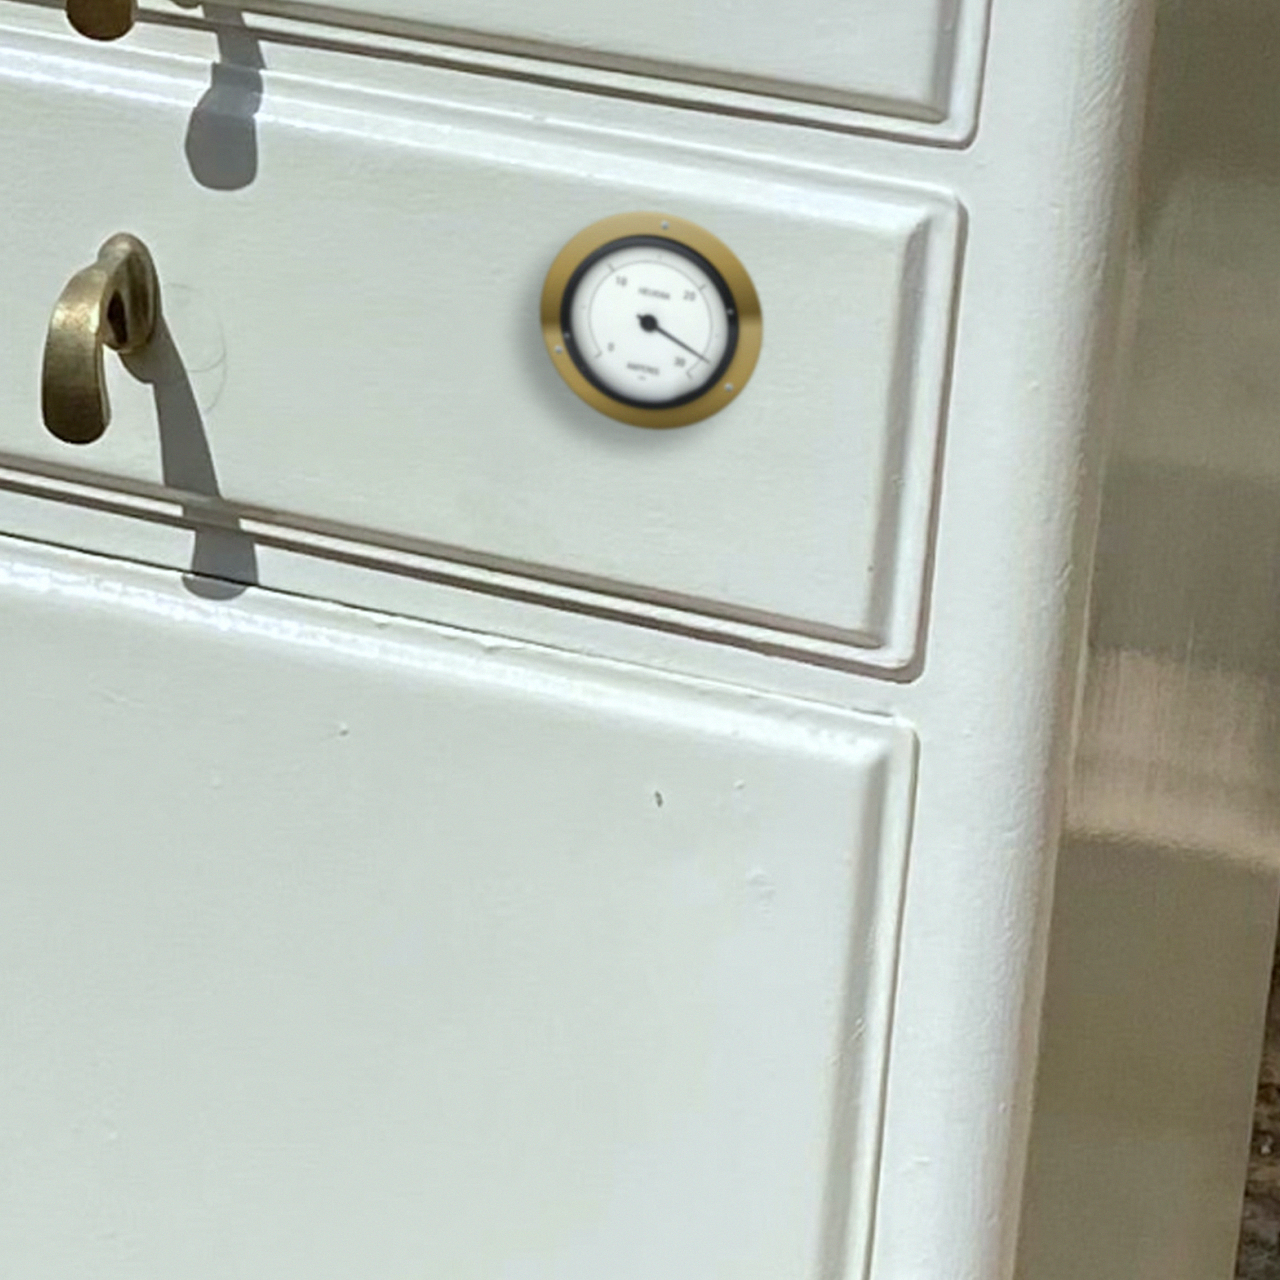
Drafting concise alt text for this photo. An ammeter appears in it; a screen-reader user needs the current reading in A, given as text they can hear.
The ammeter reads 27.5 A
